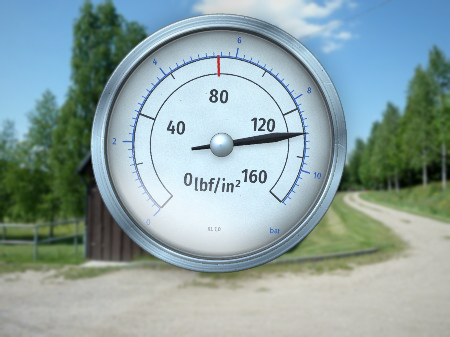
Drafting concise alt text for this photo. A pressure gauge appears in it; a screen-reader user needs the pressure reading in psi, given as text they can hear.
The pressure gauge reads 130 psi
